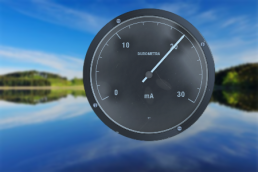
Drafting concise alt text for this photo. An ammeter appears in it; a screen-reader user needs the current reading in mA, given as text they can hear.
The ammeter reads 20 mA
